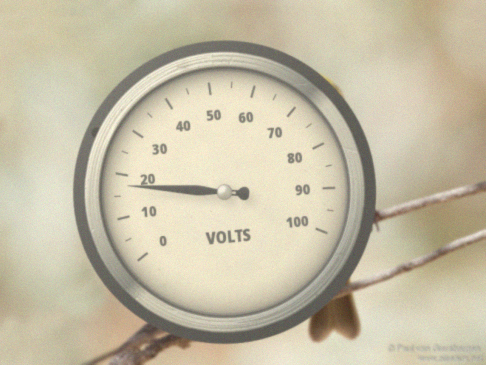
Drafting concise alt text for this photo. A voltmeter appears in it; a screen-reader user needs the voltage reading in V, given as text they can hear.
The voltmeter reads 17.5 V
